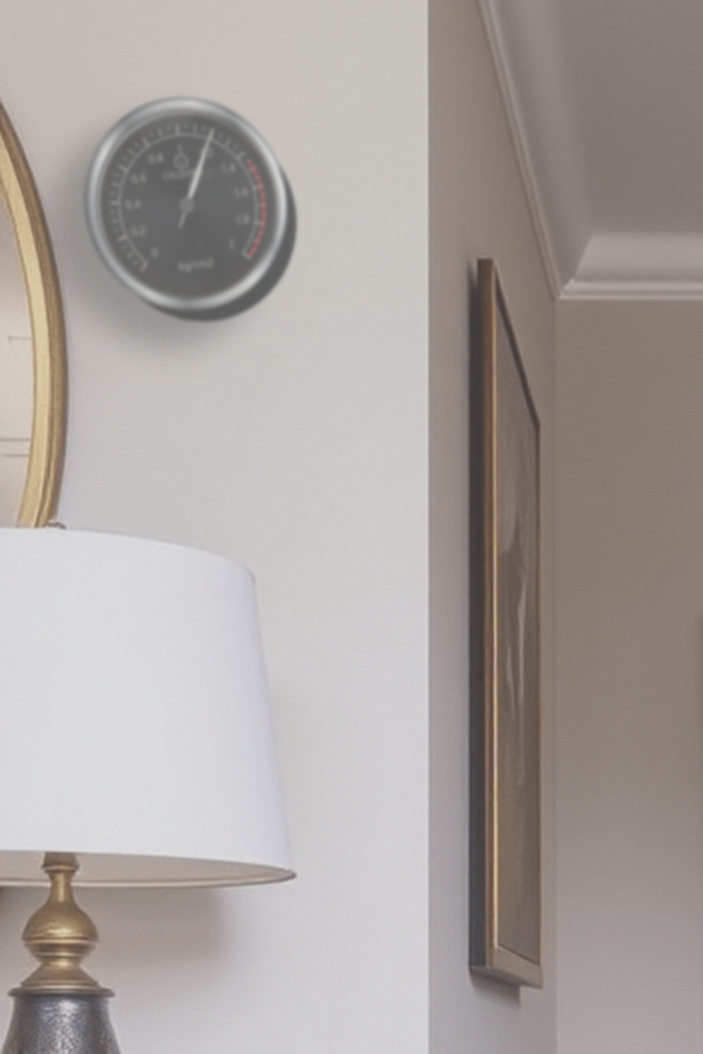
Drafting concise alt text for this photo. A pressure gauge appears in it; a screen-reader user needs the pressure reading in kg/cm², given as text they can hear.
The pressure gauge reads 1.2 kg/cm²
